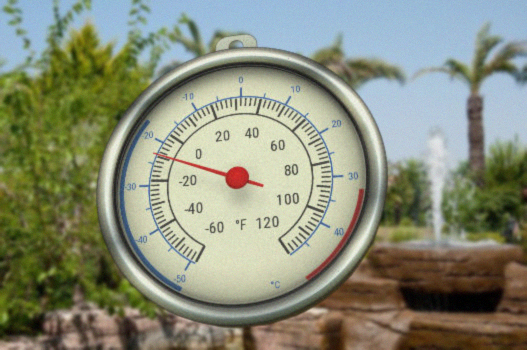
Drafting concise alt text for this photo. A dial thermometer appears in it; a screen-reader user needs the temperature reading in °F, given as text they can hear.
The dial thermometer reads -10 °F
